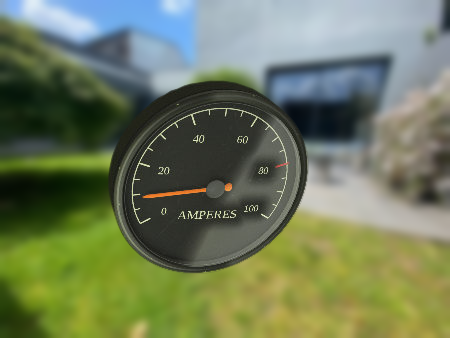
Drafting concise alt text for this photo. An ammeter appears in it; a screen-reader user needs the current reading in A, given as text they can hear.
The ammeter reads 10 A
